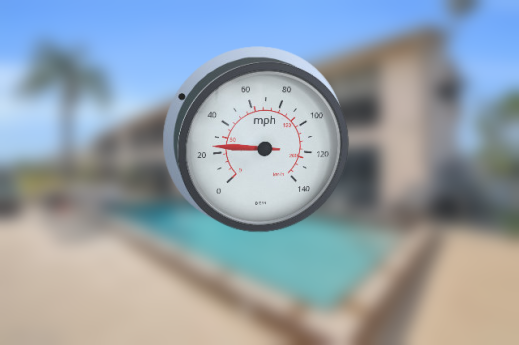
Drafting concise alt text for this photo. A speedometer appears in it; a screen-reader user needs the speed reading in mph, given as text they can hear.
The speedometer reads 25 mph
